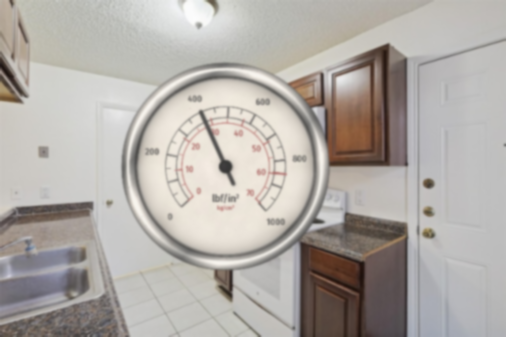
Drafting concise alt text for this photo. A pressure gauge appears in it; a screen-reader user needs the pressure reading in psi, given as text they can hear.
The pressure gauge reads 400 psi
